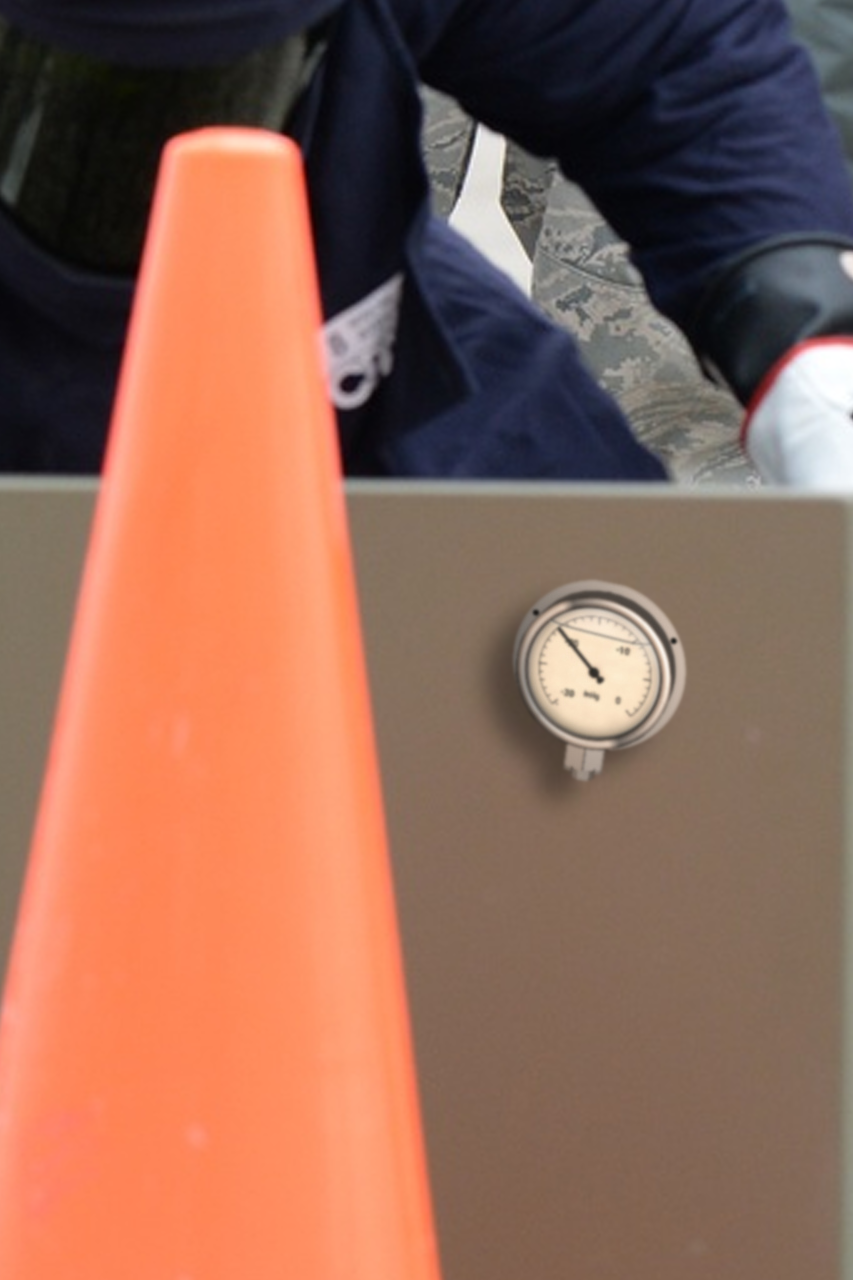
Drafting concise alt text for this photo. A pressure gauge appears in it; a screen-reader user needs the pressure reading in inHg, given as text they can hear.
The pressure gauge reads -20 inHg
